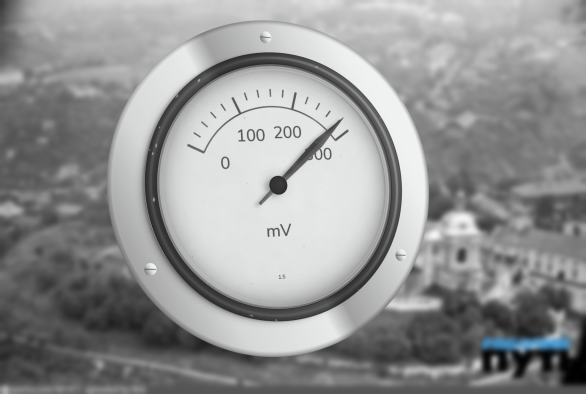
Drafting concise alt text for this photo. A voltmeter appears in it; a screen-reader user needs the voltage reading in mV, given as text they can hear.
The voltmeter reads 280 mV
